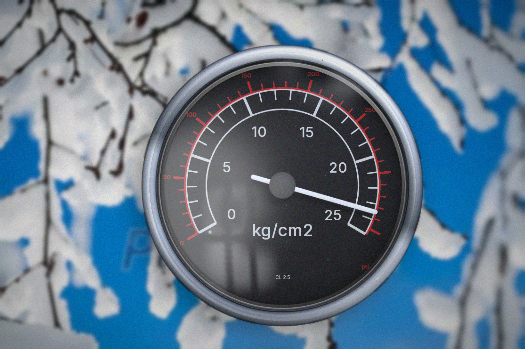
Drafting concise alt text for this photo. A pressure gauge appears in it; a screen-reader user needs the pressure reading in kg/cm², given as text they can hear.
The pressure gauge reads 23.5 kg/cm²
